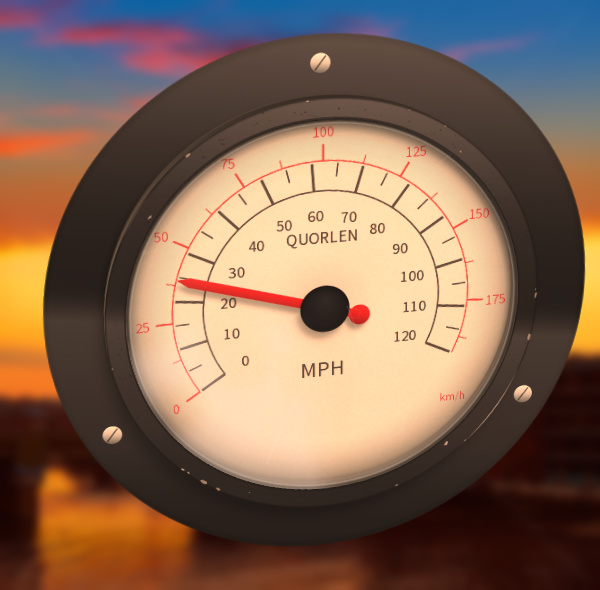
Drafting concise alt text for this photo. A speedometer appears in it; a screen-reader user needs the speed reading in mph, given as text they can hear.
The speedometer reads 25 mph
